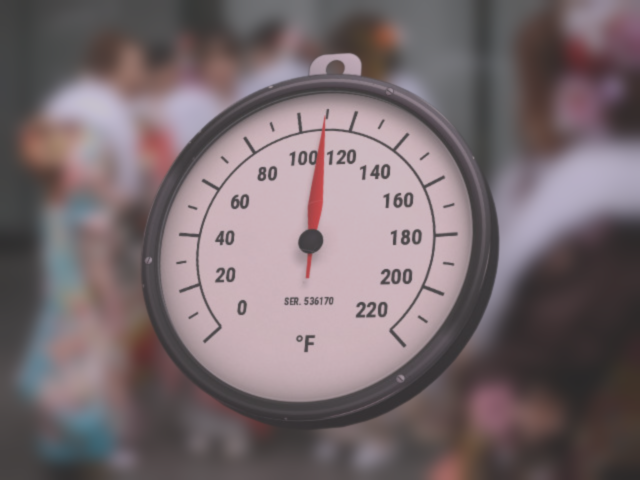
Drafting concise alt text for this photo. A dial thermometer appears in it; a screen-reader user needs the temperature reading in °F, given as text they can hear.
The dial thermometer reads 110 °F
